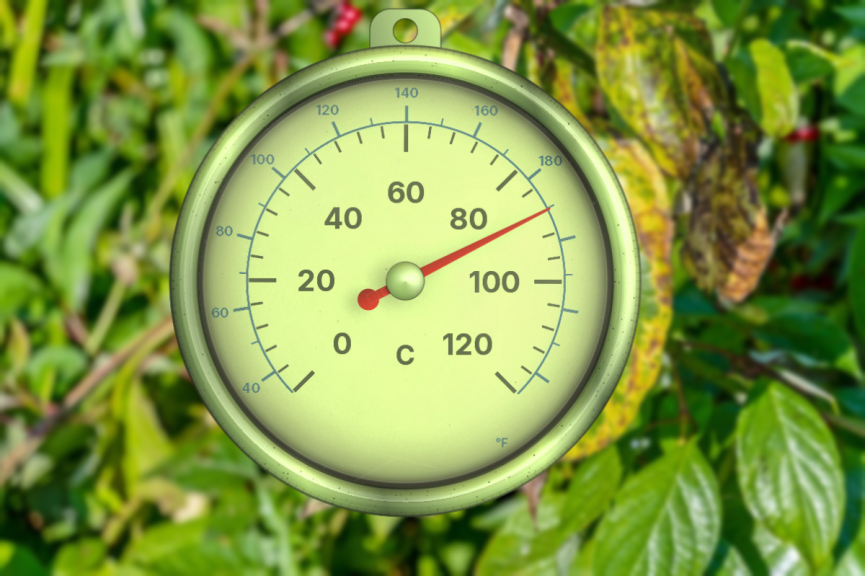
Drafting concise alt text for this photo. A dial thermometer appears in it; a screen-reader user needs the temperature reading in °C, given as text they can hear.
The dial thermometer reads 88 °C
